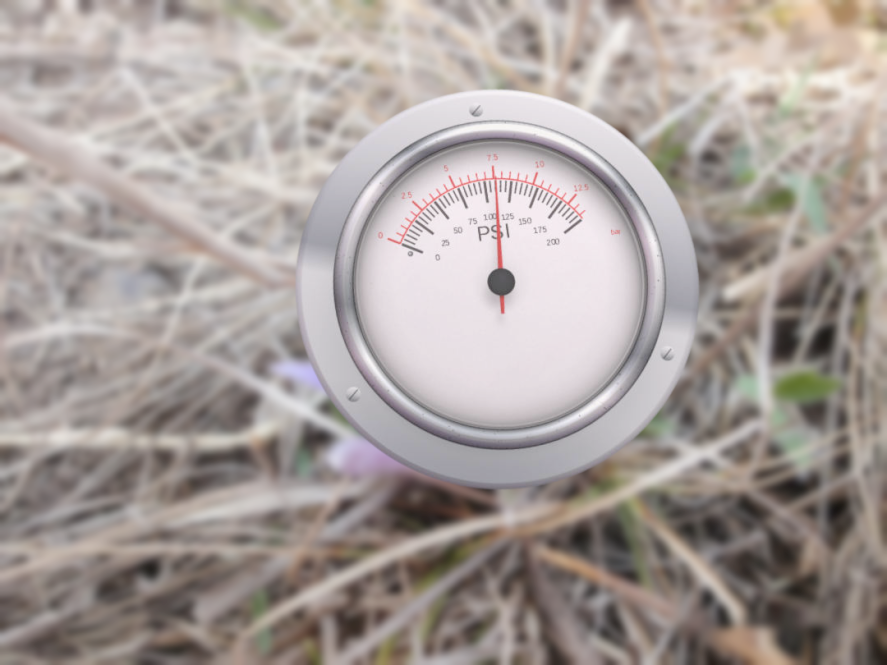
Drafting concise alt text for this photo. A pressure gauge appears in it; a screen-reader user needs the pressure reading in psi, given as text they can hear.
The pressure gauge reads 110 psi
